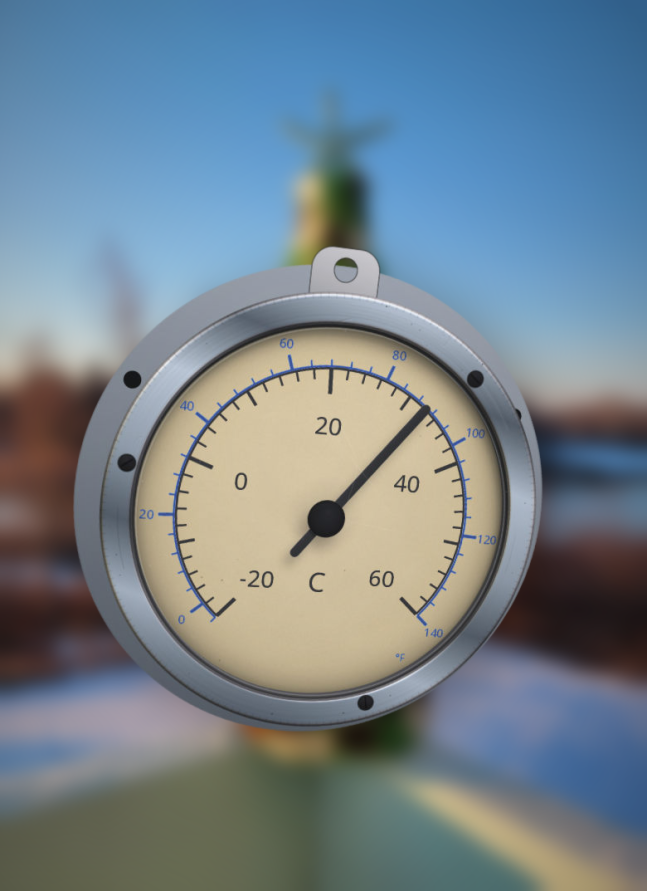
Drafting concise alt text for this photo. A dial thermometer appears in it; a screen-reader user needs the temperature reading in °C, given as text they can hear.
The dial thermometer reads 32 °C
